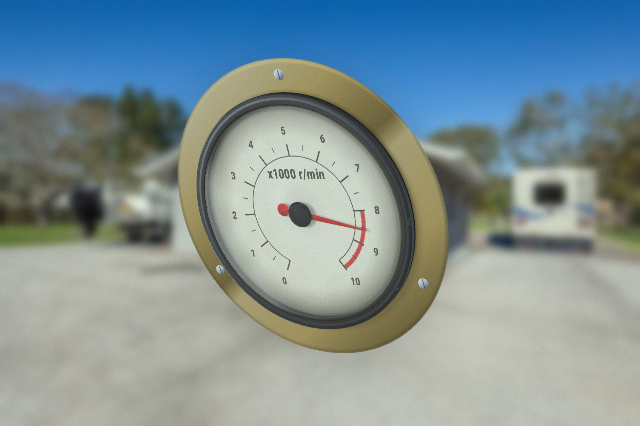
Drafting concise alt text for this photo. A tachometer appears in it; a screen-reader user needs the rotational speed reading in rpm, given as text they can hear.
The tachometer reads 8500 rpm
